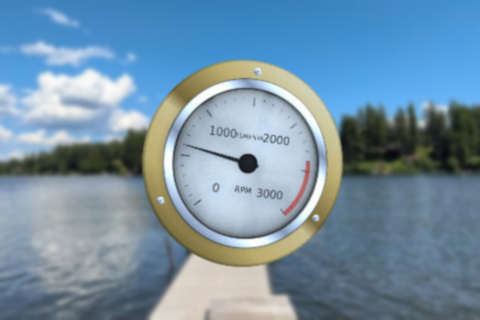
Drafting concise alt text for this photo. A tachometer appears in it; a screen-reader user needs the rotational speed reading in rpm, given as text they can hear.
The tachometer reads 600 rpm
